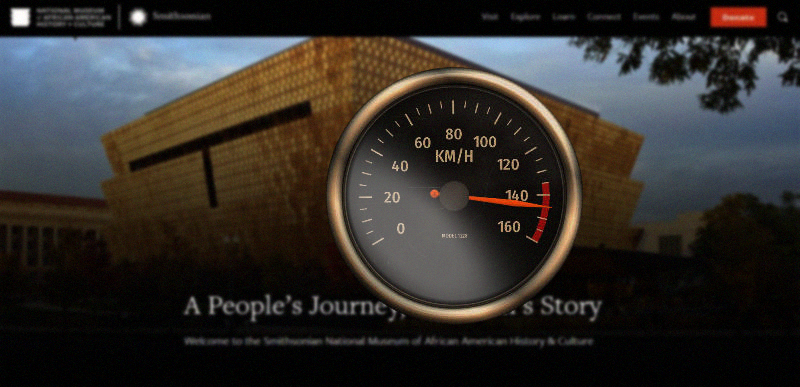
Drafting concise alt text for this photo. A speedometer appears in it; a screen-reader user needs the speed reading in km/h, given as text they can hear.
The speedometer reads 145 km/h
